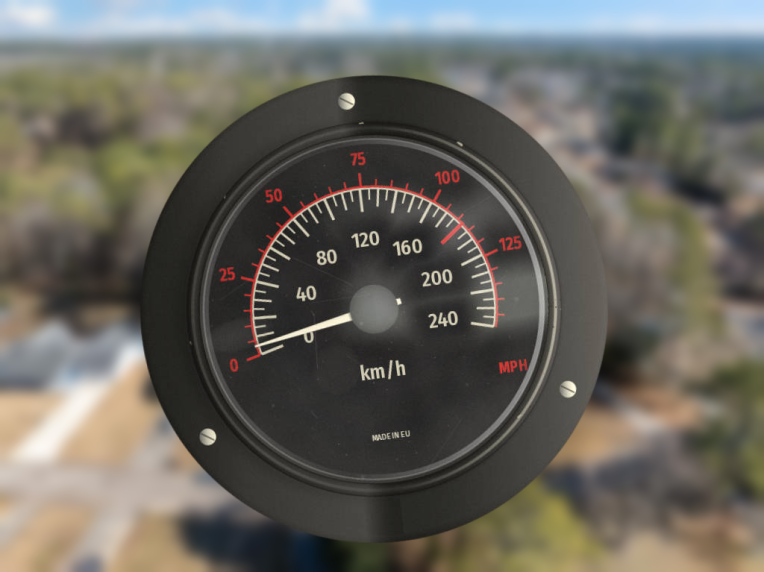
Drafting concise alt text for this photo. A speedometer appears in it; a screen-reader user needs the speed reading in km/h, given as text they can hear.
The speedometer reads 5 km/h
